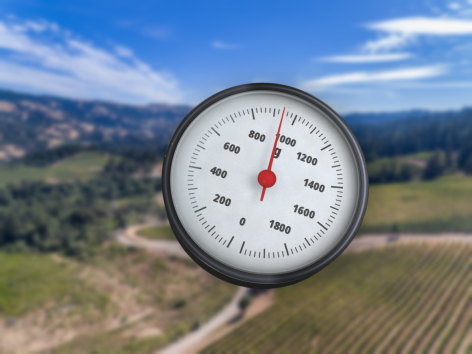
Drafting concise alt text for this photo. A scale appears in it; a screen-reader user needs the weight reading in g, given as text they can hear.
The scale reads 940 g
